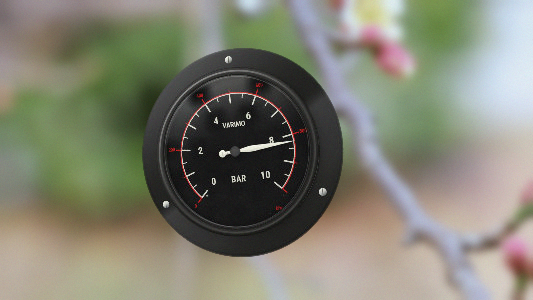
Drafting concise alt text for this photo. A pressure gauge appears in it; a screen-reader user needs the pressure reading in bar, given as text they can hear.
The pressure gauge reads 8.25 bar
